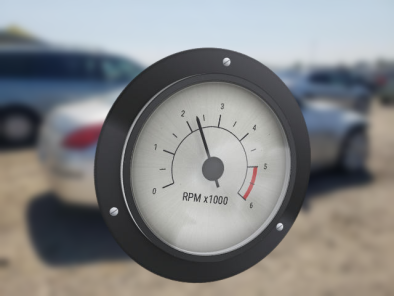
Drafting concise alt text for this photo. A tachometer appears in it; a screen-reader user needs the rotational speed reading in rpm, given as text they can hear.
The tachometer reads 2250 rpm
